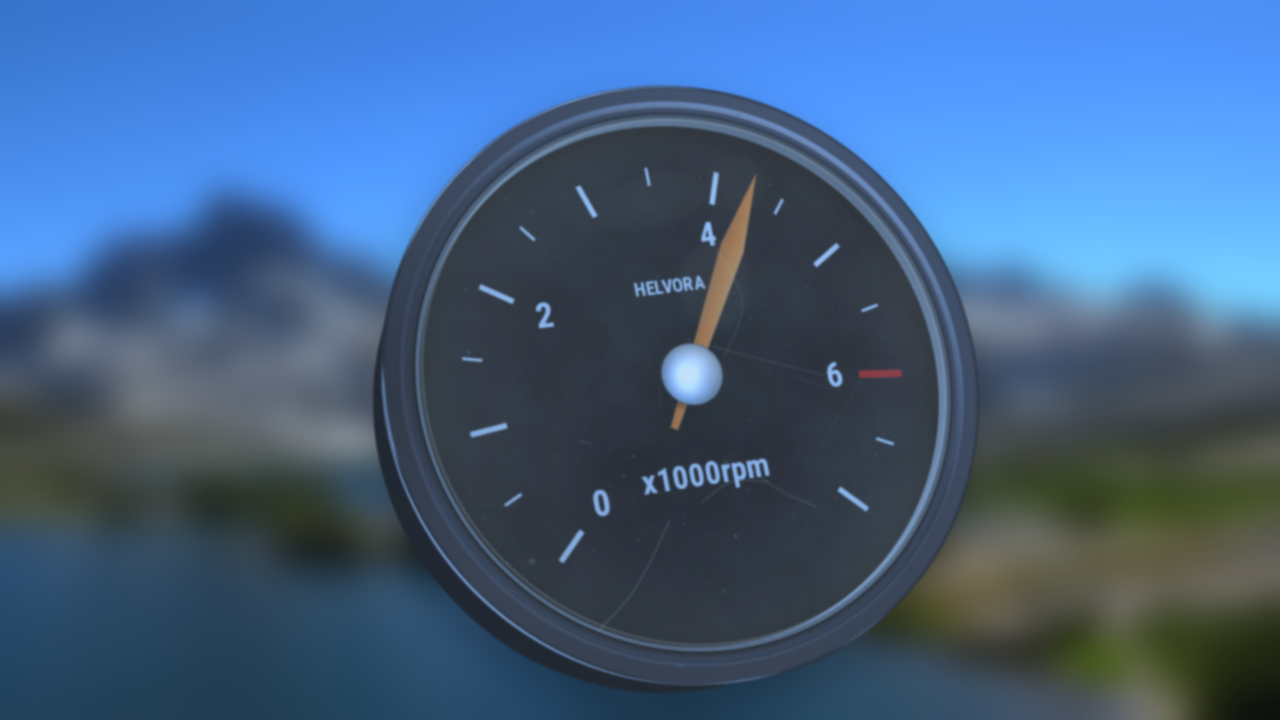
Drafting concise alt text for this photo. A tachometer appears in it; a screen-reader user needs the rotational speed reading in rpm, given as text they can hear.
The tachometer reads 4250 rpm
